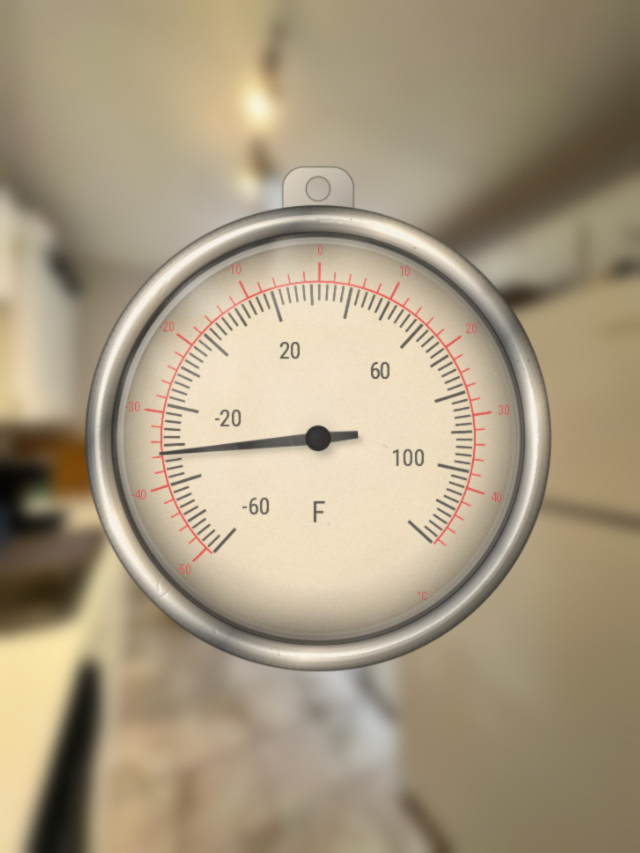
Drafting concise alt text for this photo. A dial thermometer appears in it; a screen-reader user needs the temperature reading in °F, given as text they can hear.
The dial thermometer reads -32 °F
